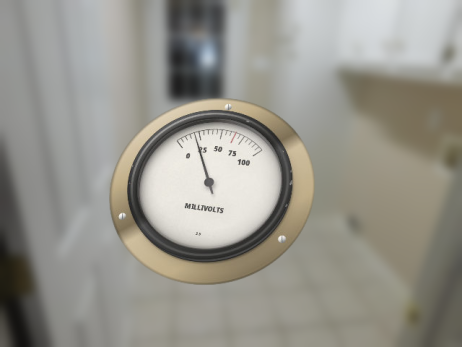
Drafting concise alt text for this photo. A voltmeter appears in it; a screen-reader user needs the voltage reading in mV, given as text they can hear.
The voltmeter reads 20 mV
